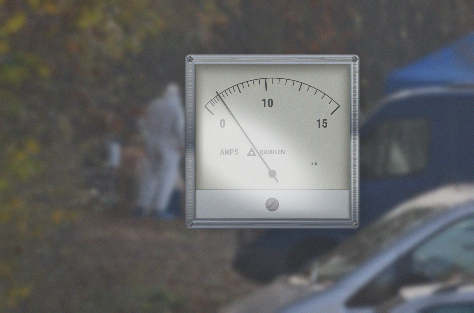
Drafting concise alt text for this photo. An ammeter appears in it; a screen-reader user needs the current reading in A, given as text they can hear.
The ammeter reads 5 A
